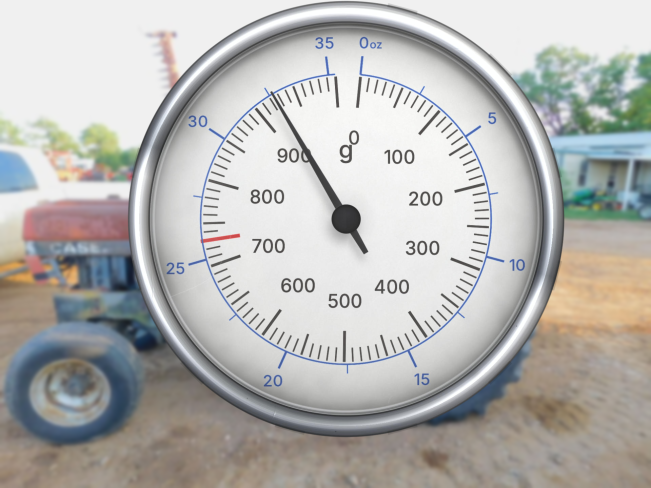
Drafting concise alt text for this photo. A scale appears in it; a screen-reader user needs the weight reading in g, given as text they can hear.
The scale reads 925 g
